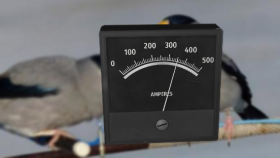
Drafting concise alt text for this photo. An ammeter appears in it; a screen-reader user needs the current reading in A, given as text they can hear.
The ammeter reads 350 A
